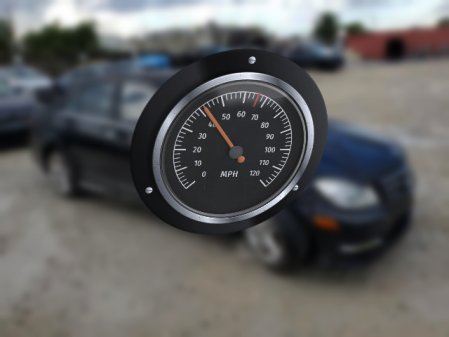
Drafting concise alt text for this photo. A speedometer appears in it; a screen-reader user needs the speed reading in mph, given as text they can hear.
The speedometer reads 42 mph
